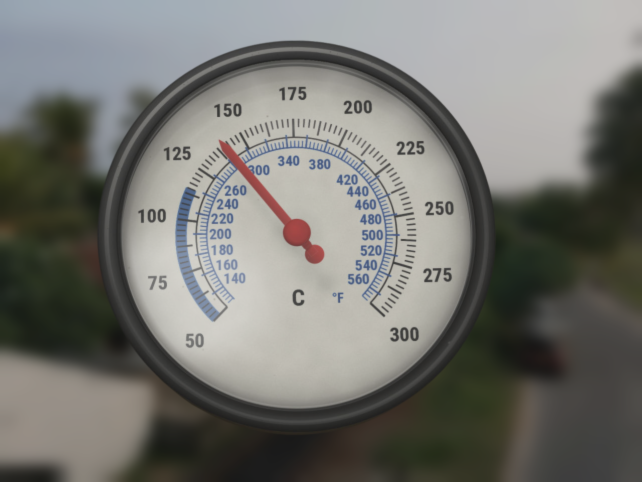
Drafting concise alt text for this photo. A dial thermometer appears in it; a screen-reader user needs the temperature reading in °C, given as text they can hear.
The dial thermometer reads 140 °C
